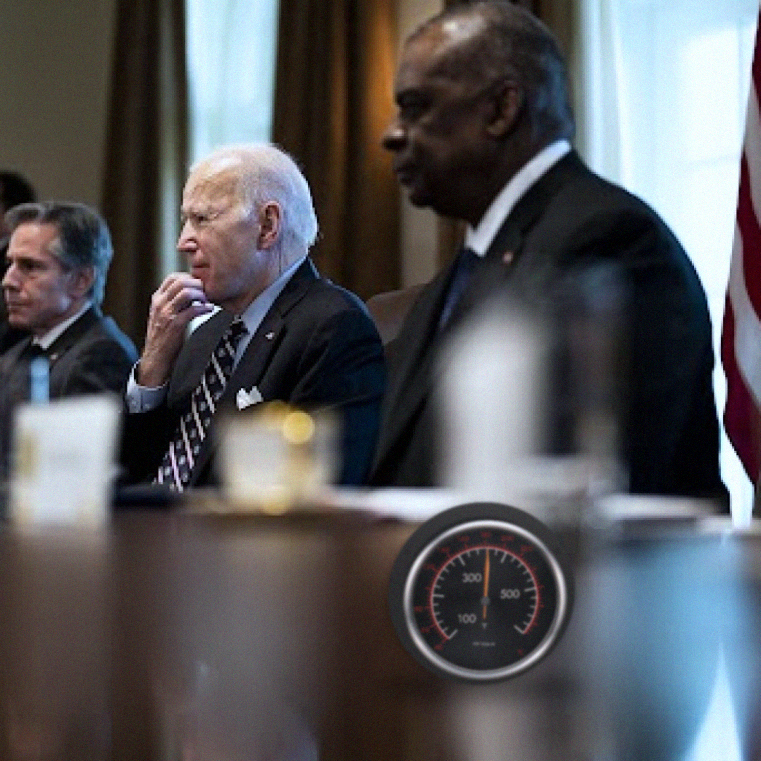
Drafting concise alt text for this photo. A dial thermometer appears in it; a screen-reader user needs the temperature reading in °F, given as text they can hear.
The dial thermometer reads 360 °F
